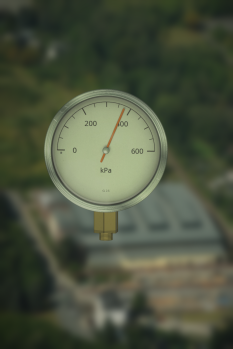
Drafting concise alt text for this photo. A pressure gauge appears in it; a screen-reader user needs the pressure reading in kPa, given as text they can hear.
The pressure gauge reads 375 kPa
